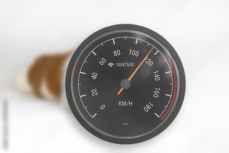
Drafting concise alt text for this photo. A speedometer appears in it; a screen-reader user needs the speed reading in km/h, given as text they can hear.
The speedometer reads 115 km/h
